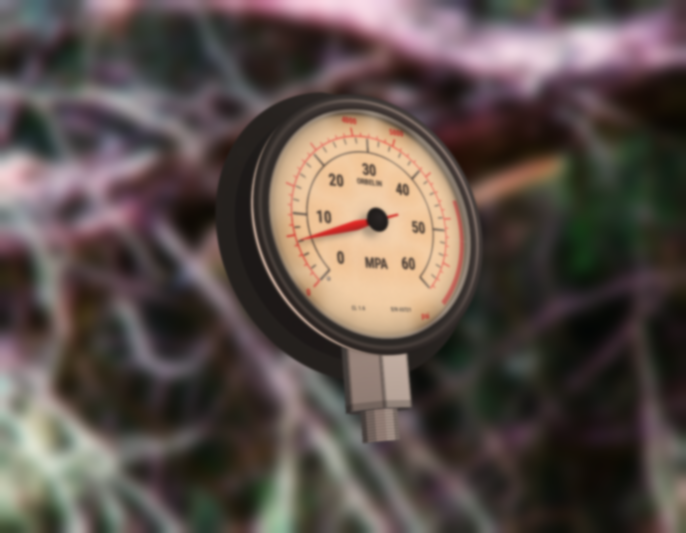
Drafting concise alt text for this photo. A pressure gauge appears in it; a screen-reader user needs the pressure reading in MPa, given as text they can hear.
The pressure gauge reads 6 MPa
